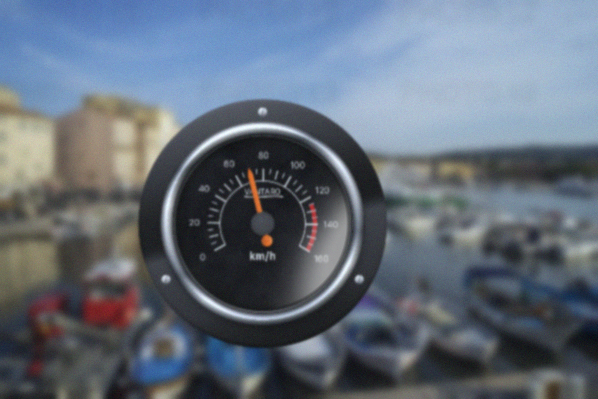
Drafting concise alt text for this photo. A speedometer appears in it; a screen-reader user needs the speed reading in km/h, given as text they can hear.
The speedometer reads 70 km/h
